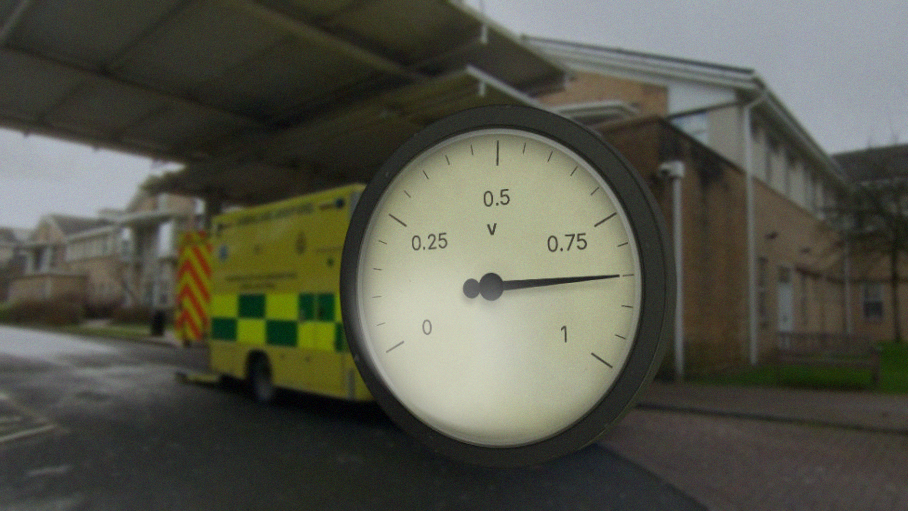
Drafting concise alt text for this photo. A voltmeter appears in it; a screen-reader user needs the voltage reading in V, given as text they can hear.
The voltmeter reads 0.85 V
